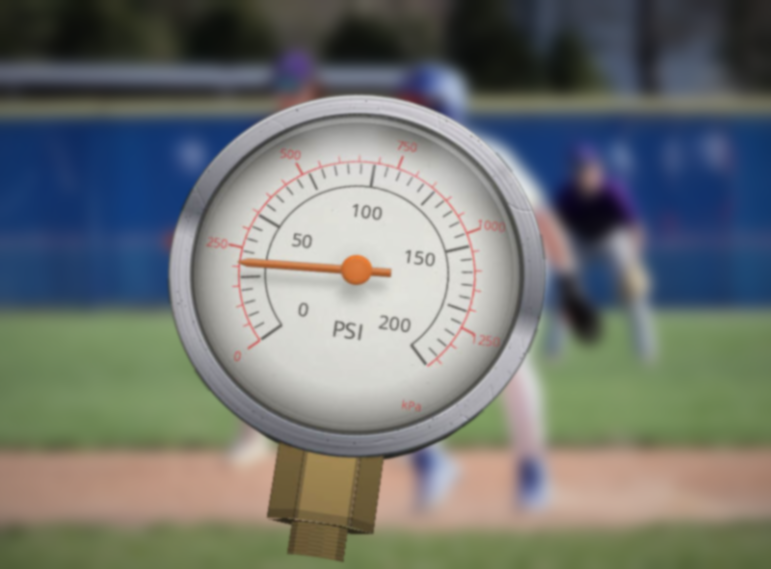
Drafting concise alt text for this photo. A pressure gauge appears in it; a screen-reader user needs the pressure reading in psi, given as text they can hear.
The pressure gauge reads 30 psi
